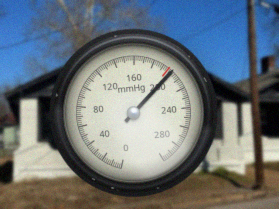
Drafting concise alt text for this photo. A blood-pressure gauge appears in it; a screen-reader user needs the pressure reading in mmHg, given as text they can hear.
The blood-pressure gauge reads 200 mmHg
